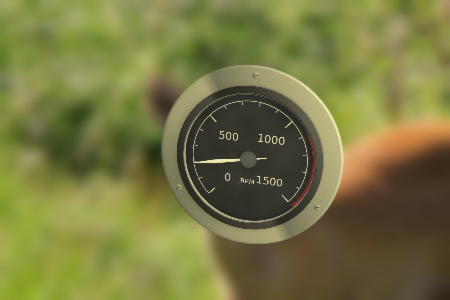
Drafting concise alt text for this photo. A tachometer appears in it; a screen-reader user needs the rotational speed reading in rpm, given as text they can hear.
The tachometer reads 200 rpm
